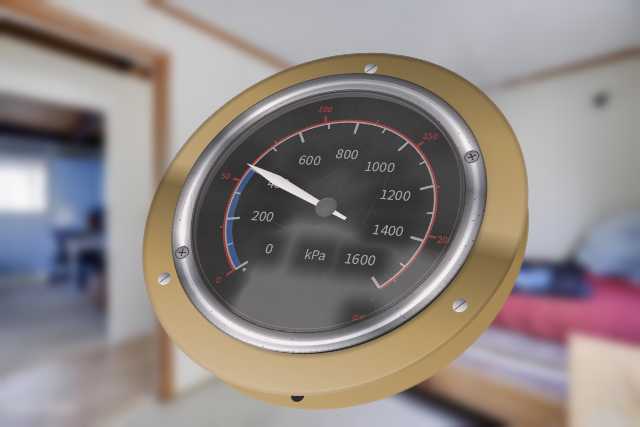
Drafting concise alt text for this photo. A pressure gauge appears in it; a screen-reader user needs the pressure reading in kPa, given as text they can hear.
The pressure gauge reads 400 kPa
